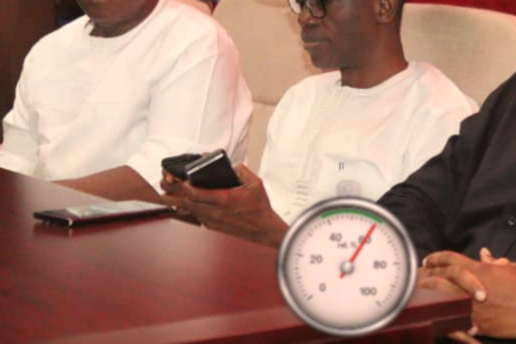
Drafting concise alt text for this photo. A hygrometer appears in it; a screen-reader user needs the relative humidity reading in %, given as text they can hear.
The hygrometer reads 60 %
